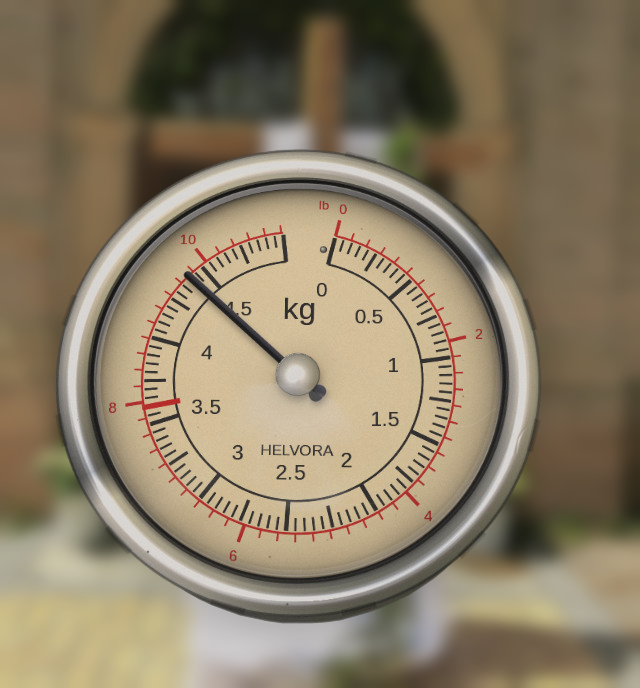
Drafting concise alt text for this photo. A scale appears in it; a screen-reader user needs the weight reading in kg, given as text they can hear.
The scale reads 4.4 kg
